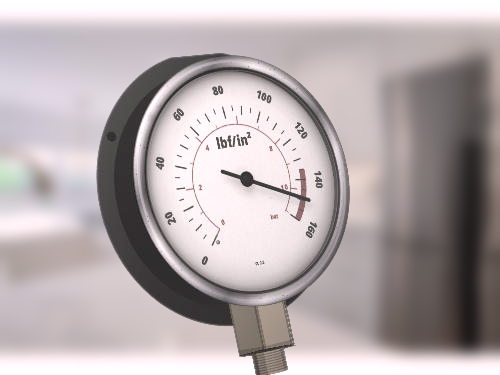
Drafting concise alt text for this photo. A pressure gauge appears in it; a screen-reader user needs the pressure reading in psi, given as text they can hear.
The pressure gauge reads 150 psi
